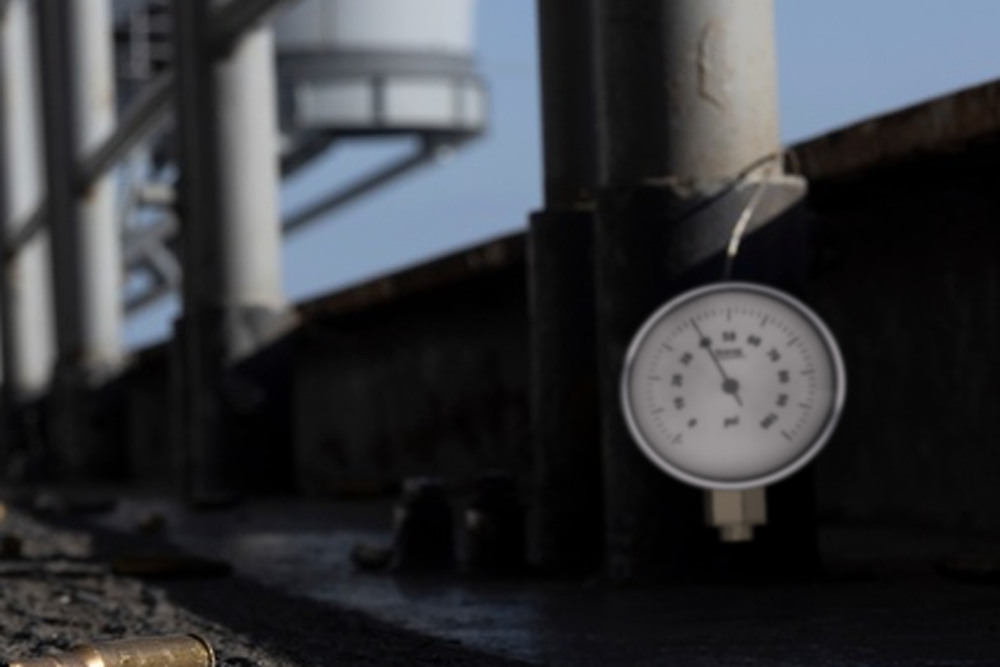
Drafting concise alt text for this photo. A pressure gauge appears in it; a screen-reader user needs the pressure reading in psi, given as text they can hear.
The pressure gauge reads 40 psi
